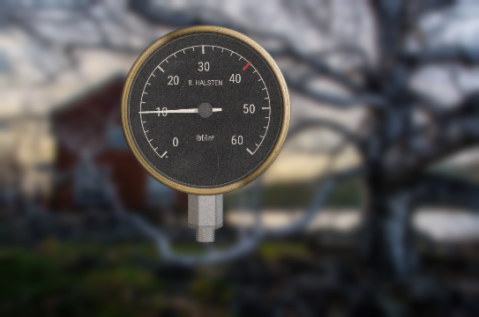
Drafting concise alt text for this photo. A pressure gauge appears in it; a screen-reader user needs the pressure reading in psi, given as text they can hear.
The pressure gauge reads 10 psi
